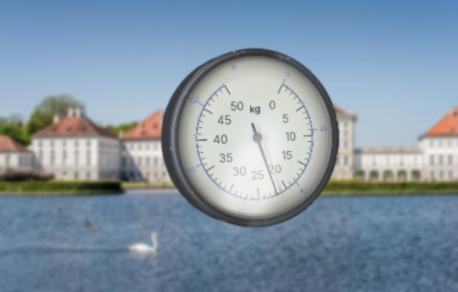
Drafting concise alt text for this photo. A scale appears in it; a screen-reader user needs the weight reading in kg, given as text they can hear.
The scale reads 22 kg
